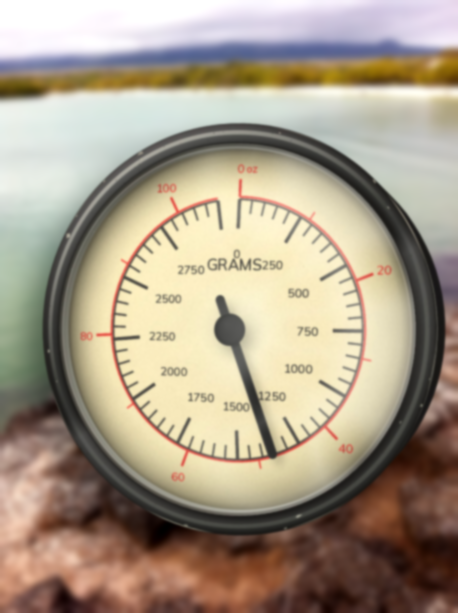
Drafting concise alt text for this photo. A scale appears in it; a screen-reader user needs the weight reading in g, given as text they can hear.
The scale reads 1350 g
